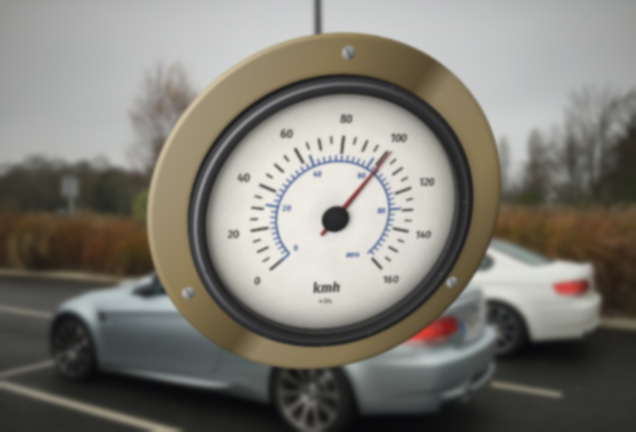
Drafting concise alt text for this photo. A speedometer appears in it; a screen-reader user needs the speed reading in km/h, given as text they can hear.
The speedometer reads 100 km/h
